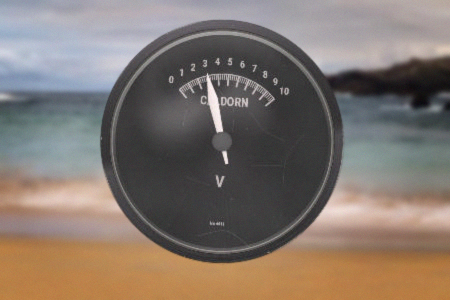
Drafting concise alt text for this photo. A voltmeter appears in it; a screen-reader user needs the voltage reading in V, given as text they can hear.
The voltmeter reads 3 V
